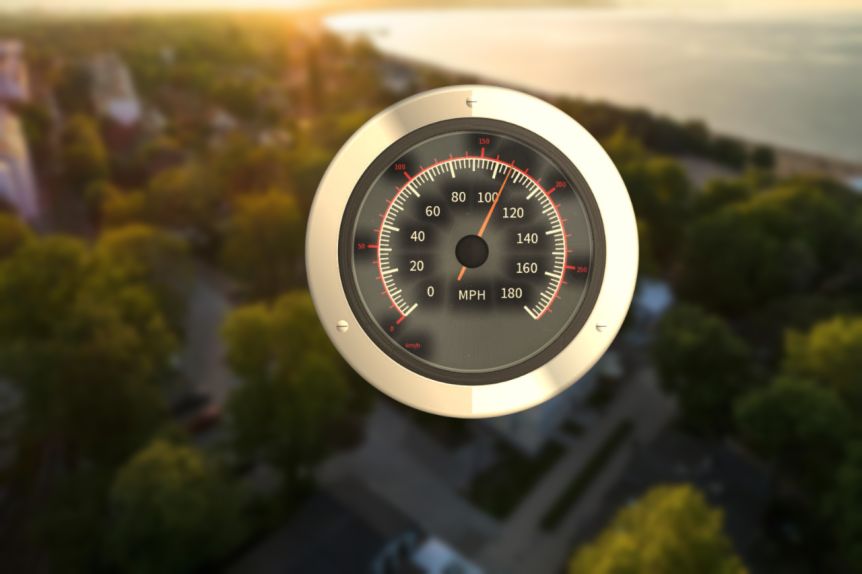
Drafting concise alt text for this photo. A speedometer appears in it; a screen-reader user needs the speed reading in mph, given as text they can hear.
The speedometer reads 106 mph
